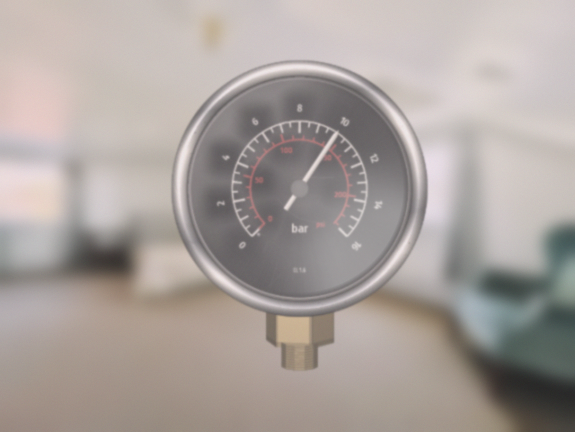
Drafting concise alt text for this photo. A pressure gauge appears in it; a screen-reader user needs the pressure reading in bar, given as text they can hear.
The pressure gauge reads 10 bar
